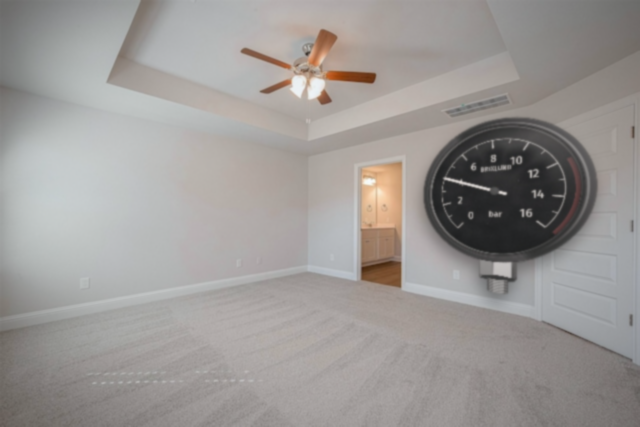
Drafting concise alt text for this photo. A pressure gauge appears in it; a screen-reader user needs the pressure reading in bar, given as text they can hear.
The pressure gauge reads 4 bar
